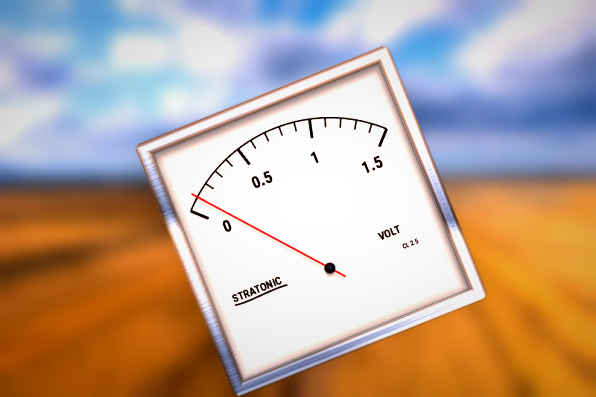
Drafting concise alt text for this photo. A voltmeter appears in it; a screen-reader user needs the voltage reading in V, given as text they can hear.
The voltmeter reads 0.1 V
